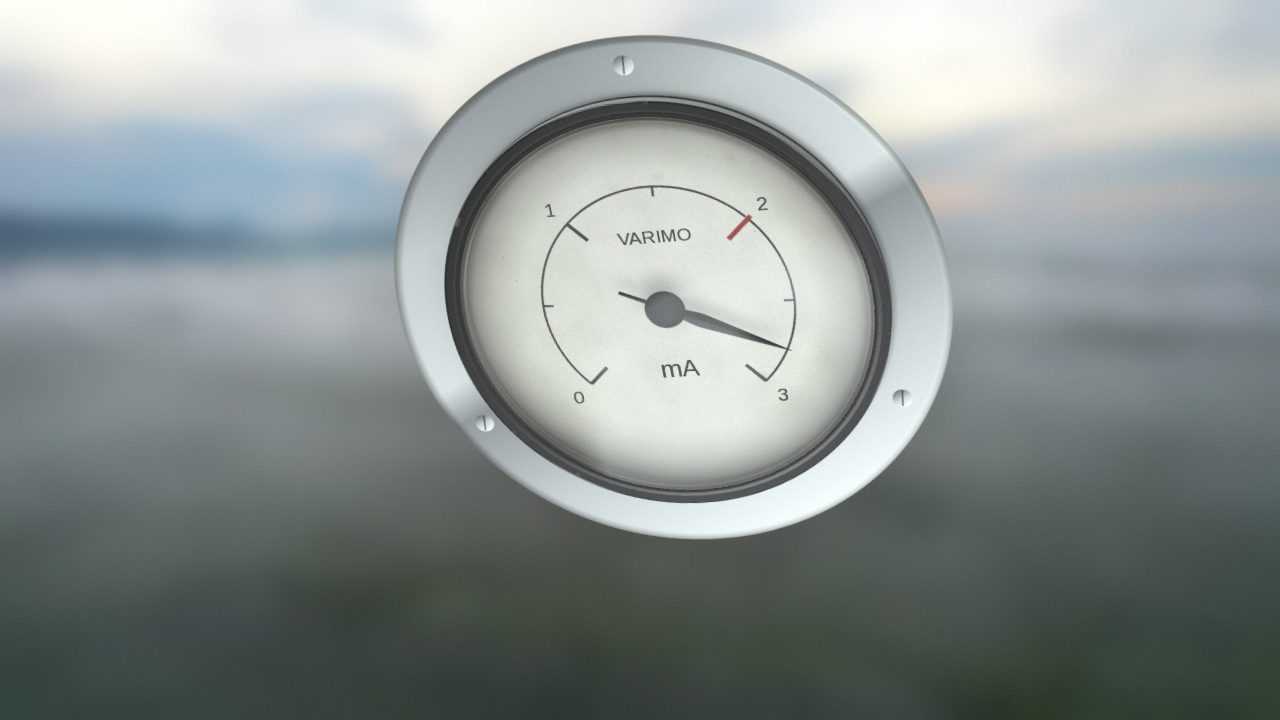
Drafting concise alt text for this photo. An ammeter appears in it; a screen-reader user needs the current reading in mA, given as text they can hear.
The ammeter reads 2.75 mA
